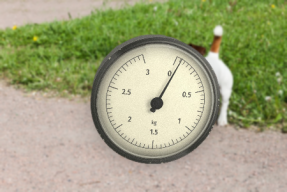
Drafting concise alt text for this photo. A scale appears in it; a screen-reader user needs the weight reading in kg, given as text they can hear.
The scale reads 0.05 kg
